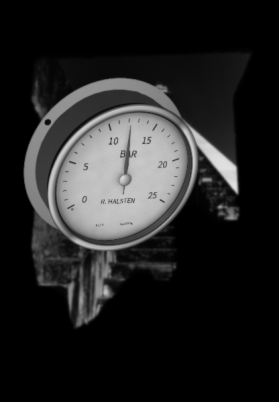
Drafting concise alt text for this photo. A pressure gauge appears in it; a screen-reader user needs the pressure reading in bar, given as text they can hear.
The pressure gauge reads 12 bar
